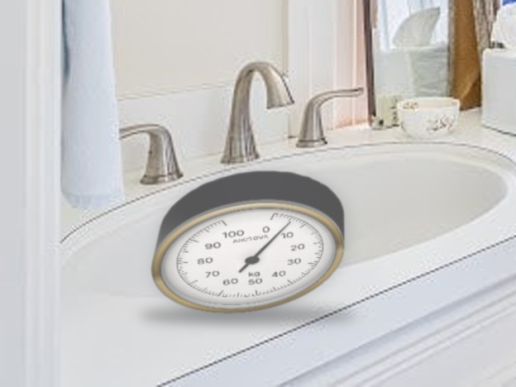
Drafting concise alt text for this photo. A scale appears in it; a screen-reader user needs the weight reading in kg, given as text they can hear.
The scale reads 5 kg
